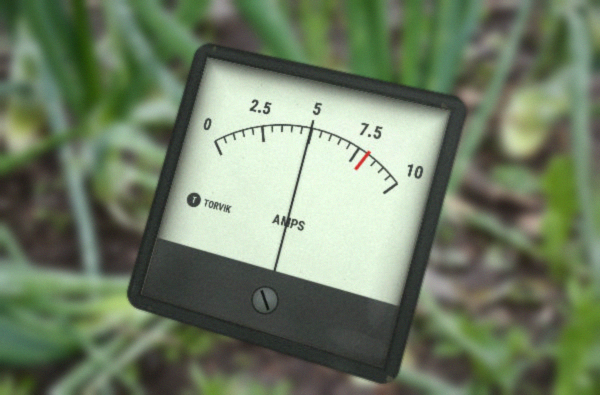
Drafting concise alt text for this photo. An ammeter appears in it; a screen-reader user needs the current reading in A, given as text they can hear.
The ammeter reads 5 A
